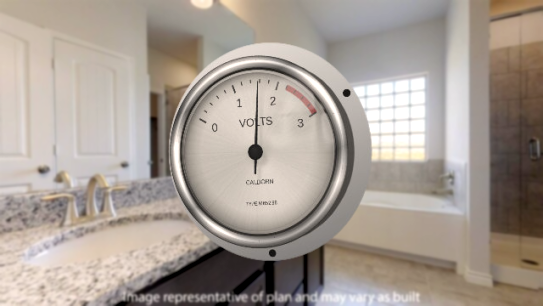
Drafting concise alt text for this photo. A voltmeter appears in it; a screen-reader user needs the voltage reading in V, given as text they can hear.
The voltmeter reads 1.6 V
